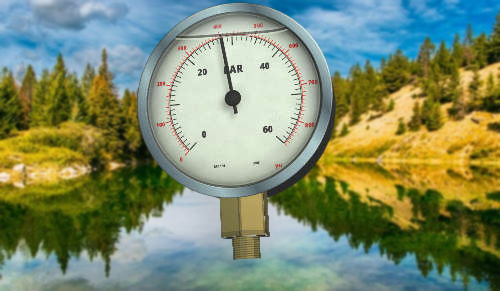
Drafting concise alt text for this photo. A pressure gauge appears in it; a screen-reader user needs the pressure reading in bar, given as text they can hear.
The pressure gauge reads 28 bar
